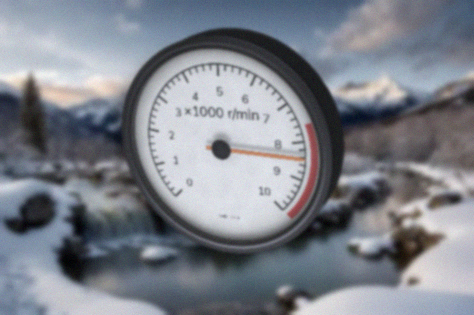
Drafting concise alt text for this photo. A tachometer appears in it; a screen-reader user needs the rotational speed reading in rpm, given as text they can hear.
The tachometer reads 8400 rpm
